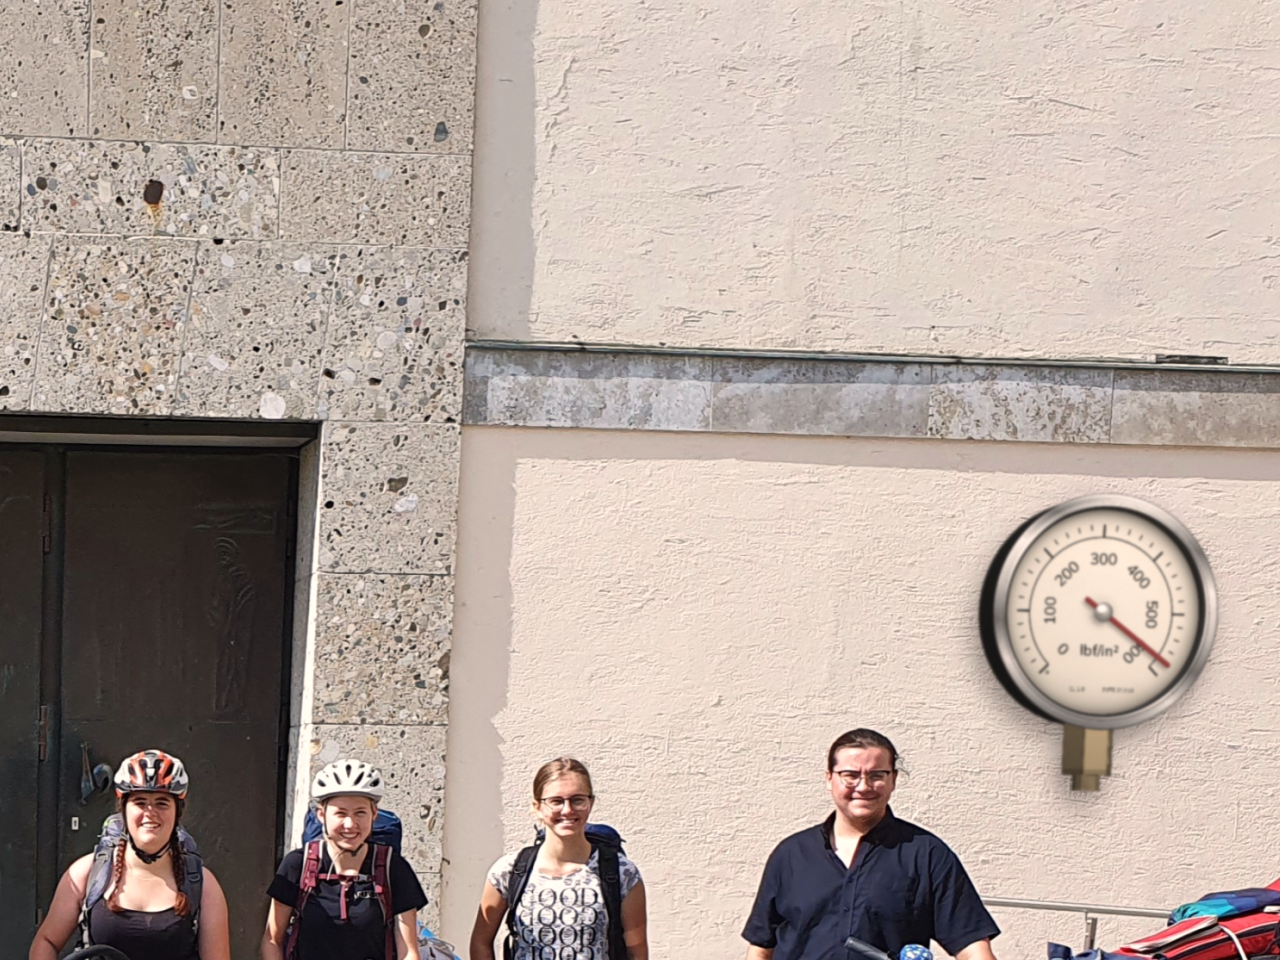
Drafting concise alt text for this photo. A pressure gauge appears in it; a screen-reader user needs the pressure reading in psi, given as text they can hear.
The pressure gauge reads 580 psi
